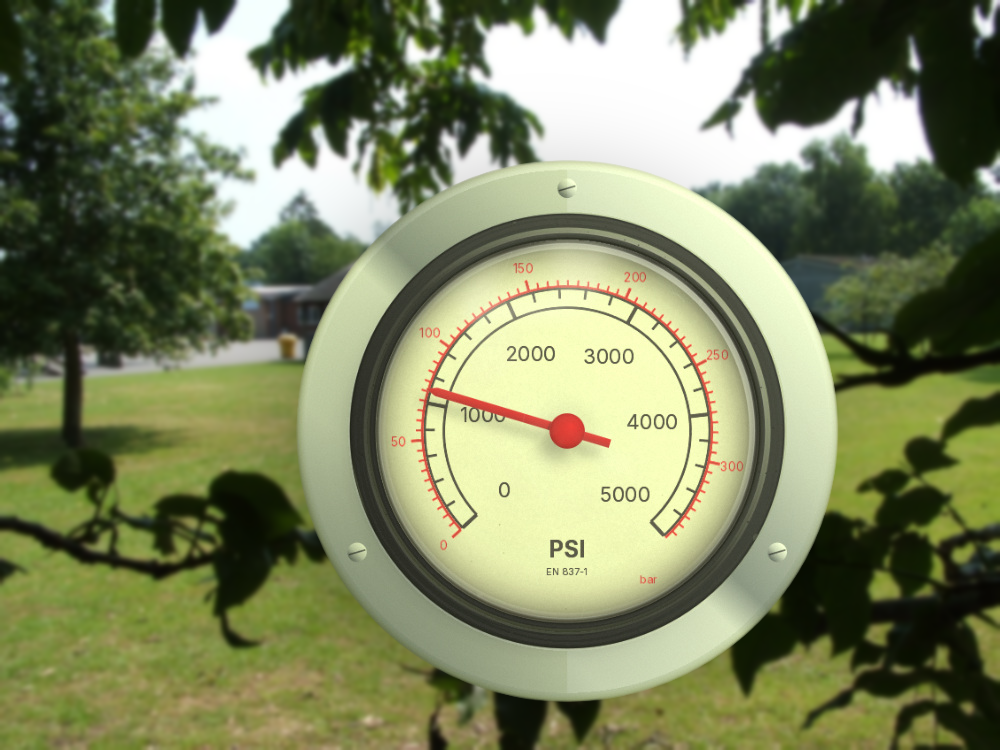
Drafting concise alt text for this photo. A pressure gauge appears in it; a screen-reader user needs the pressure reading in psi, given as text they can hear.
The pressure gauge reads 1100 psi
